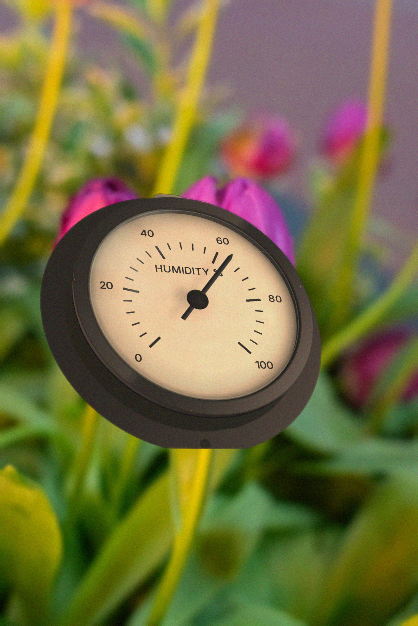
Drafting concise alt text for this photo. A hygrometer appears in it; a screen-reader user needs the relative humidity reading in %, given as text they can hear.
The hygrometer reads 64 %
